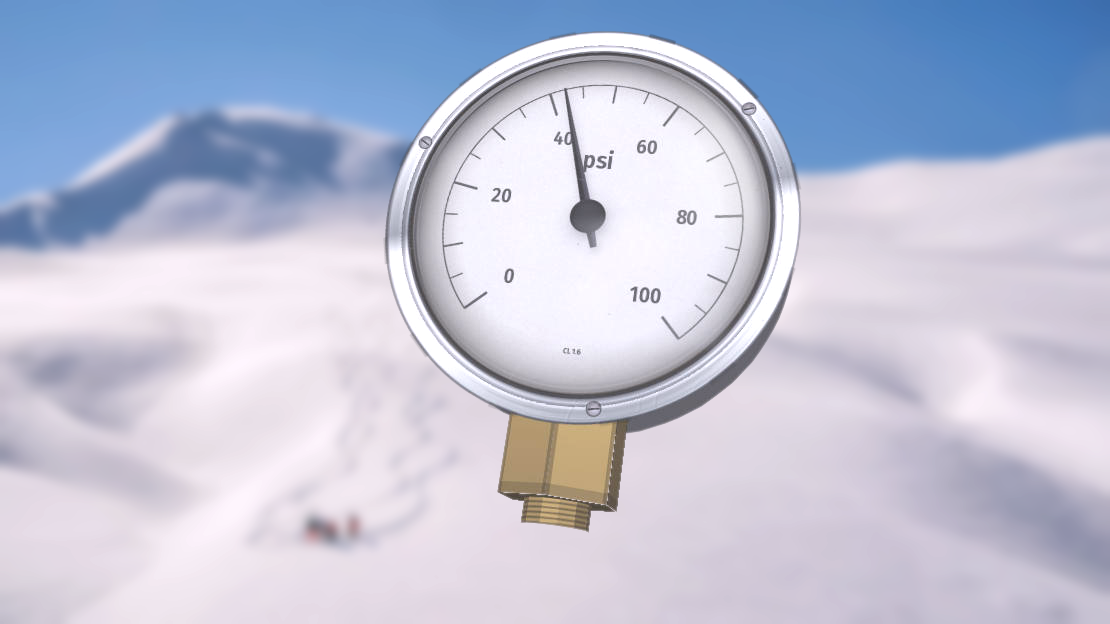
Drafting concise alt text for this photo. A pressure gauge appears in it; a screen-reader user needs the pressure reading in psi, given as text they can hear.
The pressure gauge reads 42.5 psi
